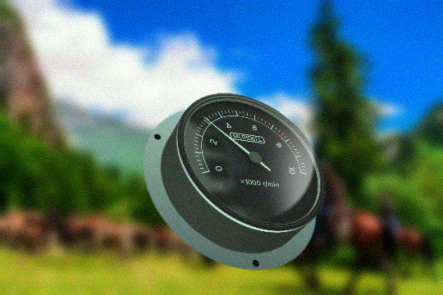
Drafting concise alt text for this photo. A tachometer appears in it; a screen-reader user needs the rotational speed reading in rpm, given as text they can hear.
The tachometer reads 3000 rpm
